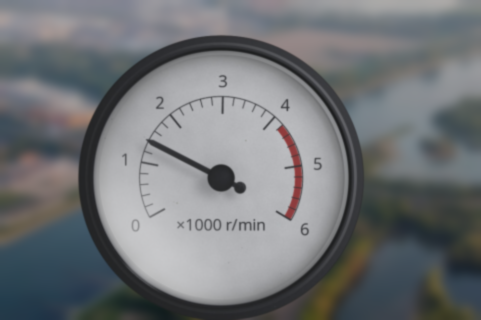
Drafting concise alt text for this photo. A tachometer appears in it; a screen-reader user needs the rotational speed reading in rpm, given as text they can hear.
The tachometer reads 1400 rpm
